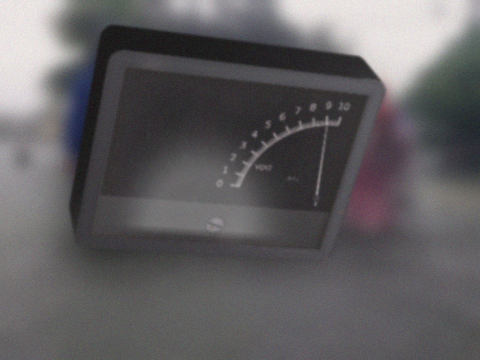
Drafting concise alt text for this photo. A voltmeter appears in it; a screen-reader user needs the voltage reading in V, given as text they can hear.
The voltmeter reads 9 V
